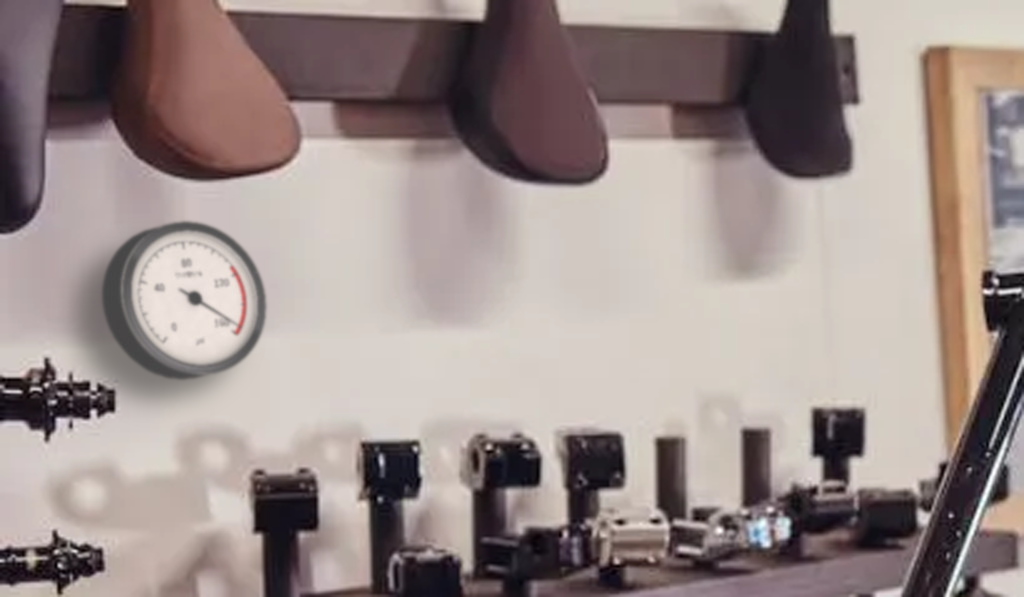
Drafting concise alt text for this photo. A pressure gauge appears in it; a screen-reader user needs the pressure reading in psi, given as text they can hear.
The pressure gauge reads 155 psi
